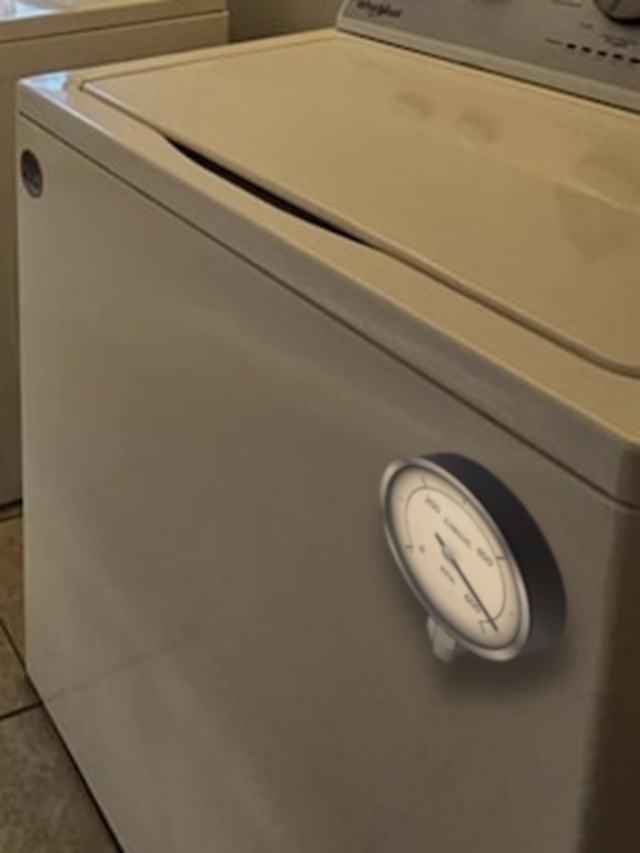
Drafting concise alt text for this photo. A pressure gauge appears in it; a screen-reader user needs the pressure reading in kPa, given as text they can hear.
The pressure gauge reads 550 kPa
